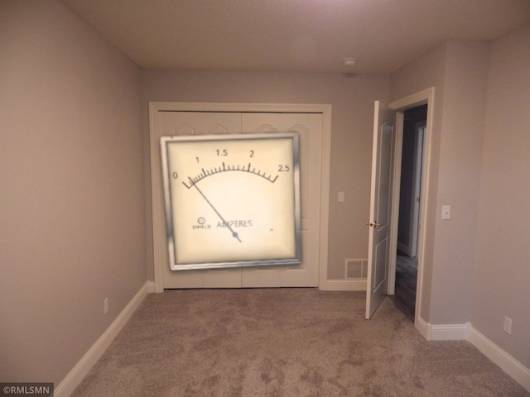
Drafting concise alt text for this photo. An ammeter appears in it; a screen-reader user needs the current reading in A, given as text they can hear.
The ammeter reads 0.5 A
